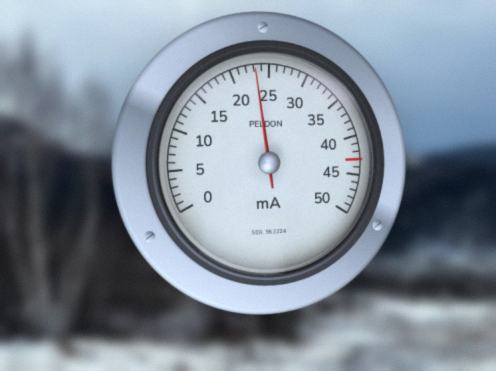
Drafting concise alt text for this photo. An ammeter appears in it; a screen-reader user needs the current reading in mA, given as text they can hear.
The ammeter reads 23 mA
